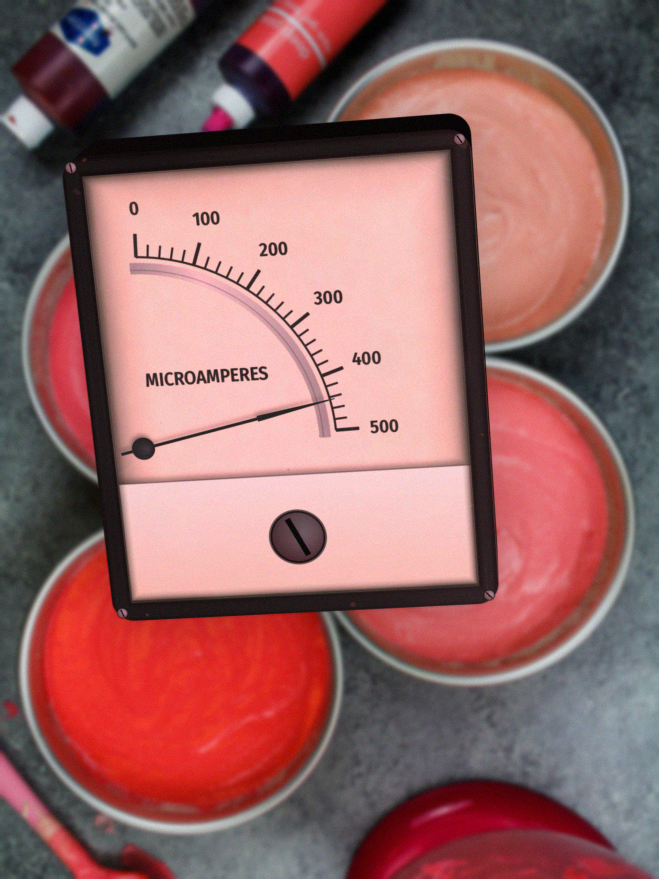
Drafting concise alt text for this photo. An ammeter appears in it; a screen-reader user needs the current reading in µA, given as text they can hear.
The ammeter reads 440 µA
